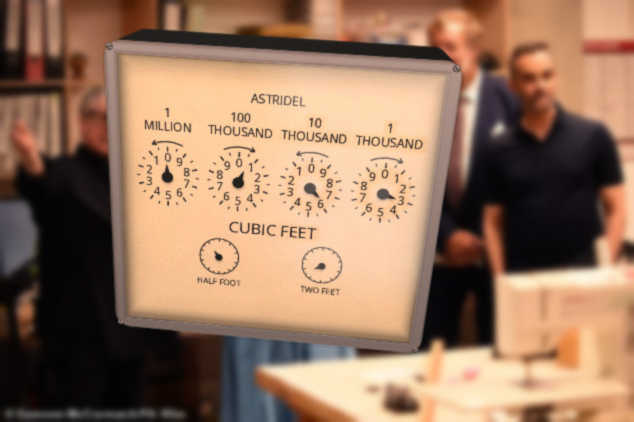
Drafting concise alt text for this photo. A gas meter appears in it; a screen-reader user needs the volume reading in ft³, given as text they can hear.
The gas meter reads 6300 ft³
